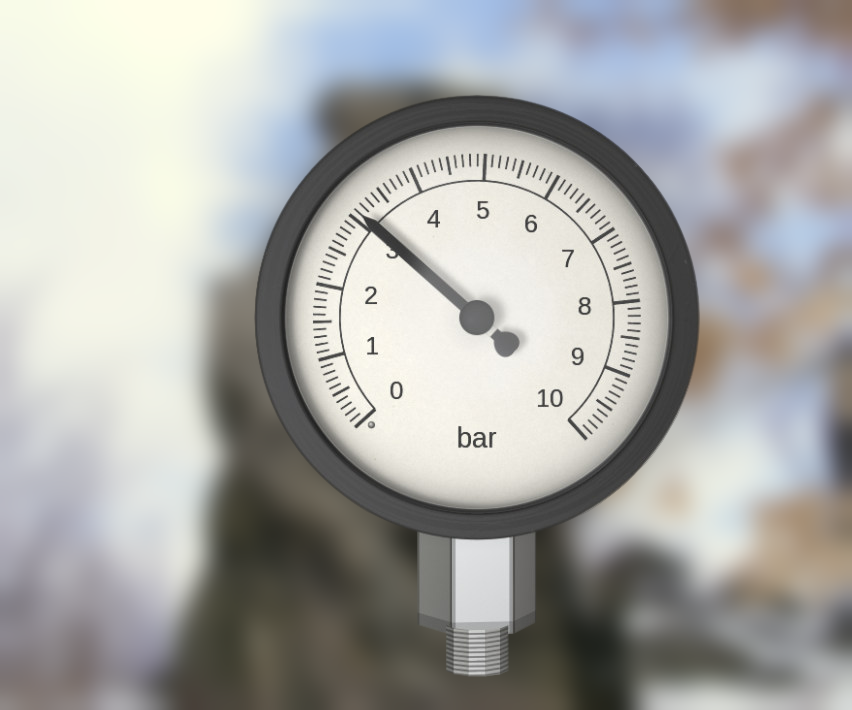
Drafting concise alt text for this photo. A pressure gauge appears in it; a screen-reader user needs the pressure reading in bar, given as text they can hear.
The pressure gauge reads 3.1 bar
